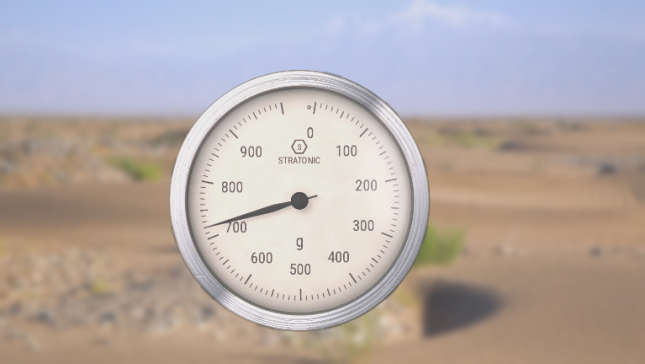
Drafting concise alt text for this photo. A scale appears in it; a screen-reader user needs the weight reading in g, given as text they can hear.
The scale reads 720 g
